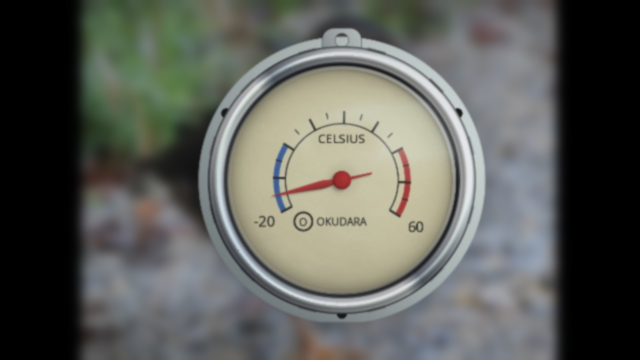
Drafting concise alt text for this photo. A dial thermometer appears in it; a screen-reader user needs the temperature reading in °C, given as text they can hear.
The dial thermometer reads -15 °C
